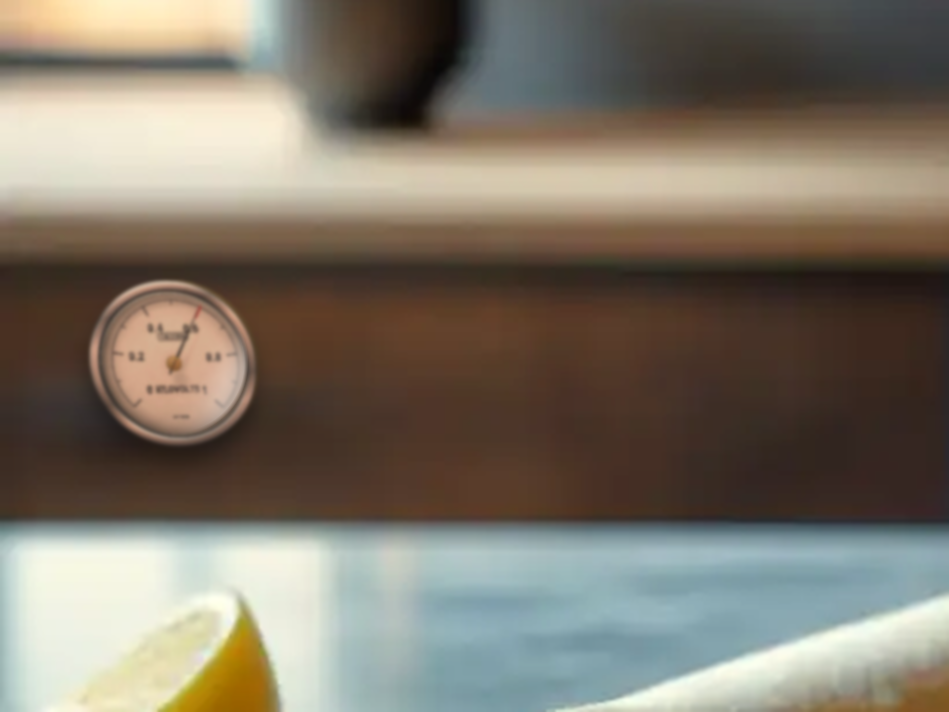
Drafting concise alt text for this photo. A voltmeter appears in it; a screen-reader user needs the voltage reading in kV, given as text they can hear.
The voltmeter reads 0.6 kV
